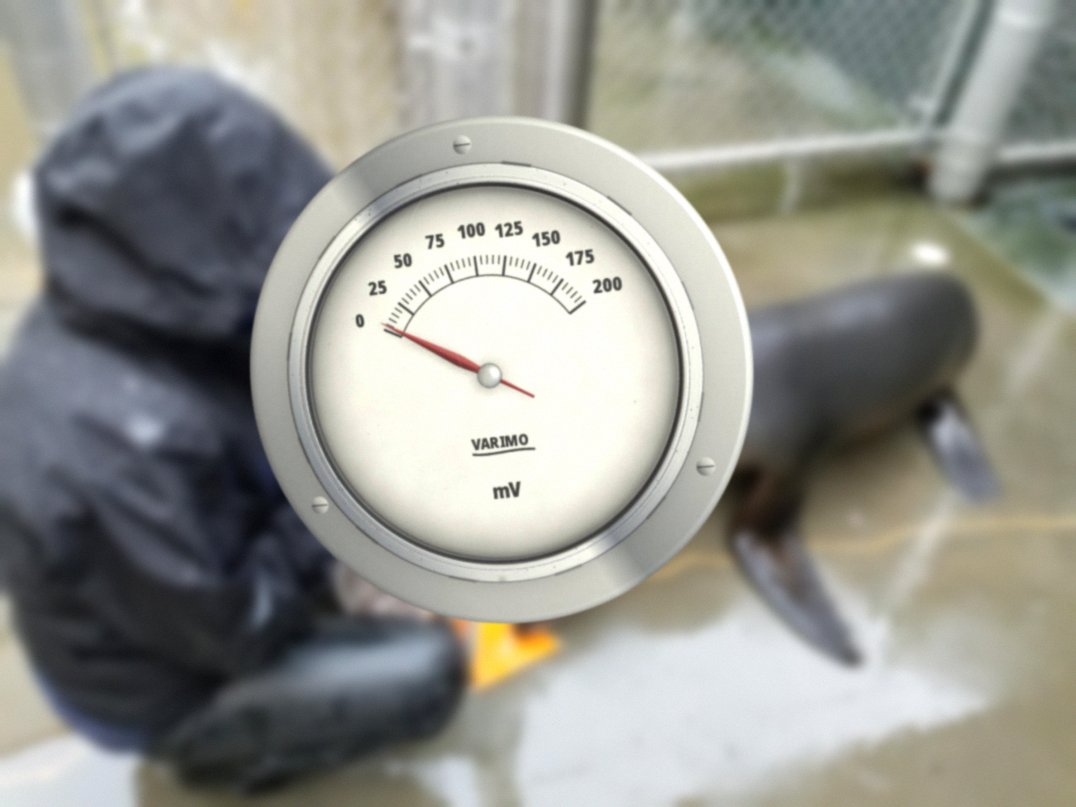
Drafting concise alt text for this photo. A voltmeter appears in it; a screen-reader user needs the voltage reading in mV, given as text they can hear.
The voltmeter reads 5 mV
